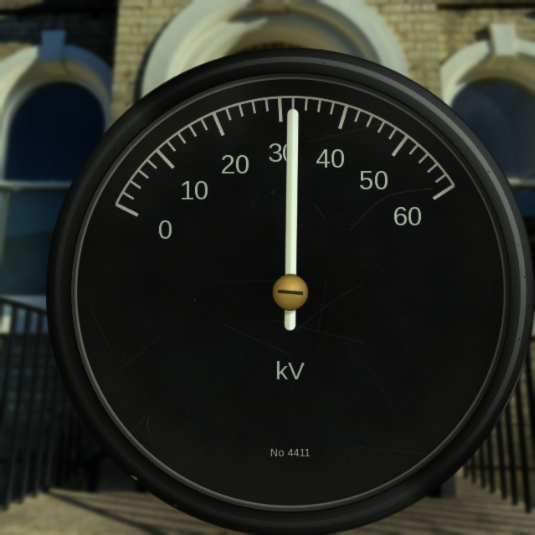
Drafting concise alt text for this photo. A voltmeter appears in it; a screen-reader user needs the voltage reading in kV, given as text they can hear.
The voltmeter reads 32 kV
